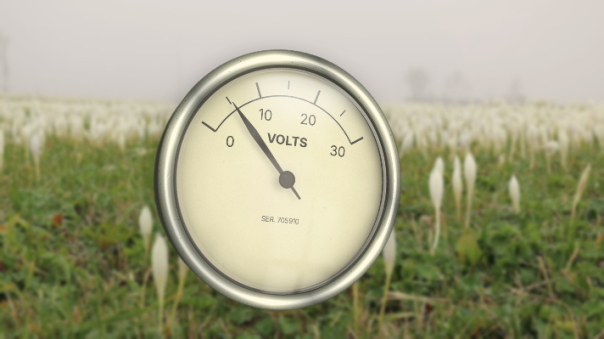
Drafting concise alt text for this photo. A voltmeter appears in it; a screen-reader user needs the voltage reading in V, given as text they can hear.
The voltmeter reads 5 V
